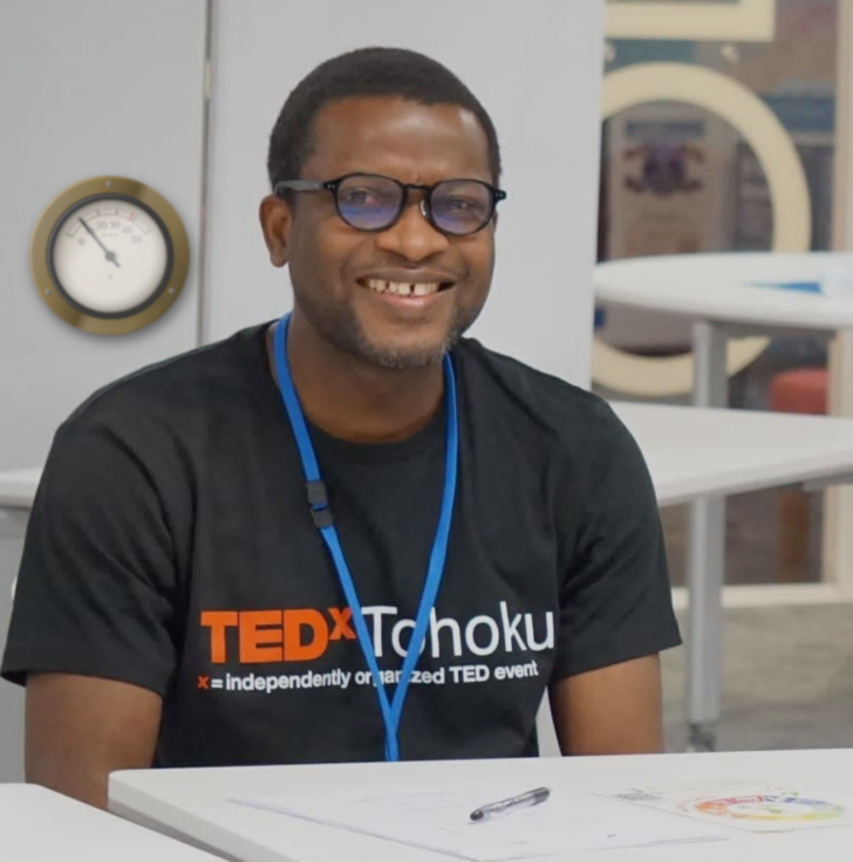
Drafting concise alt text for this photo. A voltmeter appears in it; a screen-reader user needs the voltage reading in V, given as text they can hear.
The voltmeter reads 10 V
